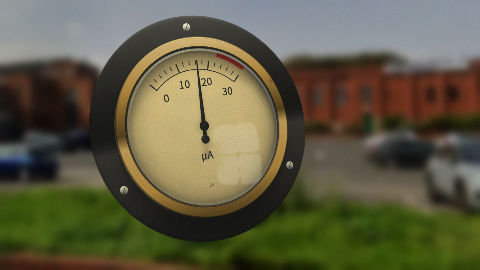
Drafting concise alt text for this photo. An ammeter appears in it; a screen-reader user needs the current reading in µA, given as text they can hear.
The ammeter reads 16 µA
